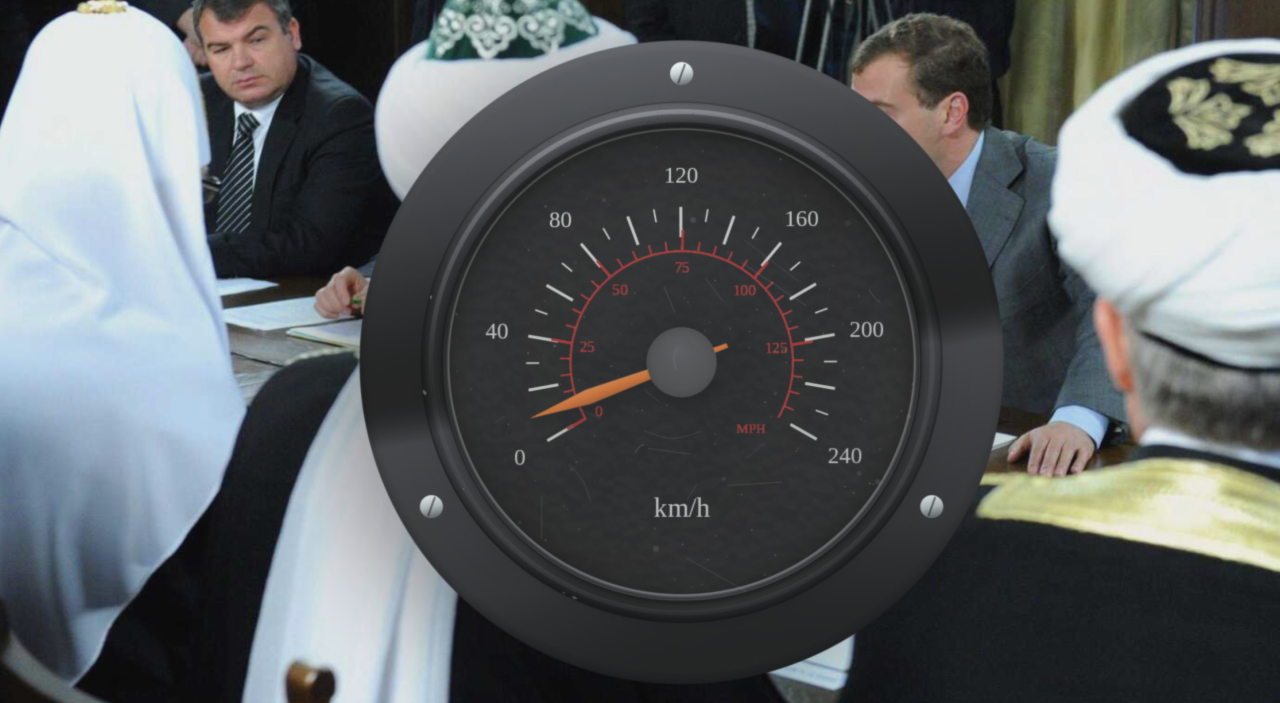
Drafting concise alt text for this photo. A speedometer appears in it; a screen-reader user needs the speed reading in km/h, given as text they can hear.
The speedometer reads 10 km/h
